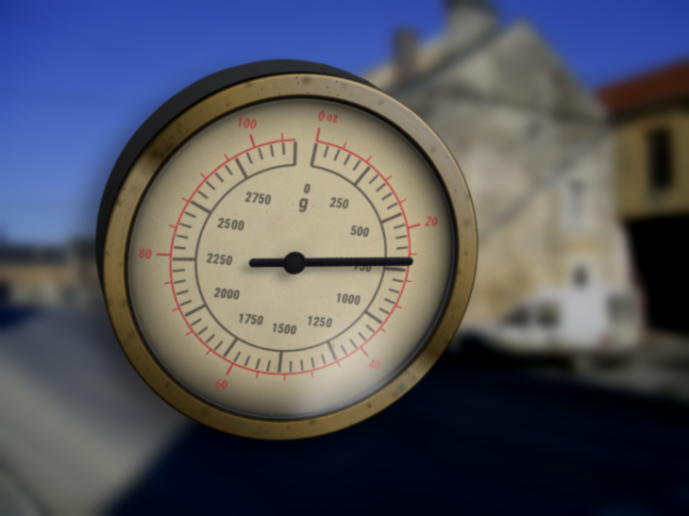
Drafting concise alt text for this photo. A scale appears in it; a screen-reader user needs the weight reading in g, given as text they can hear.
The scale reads 700 g
